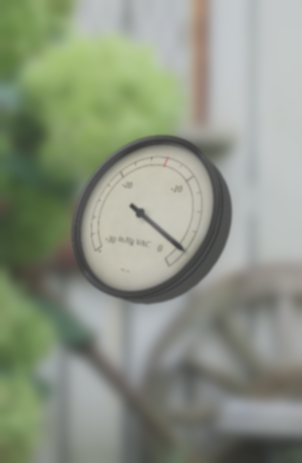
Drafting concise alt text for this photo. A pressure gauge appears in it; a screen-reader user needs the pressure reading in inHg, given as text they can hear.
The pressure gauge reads -2 inHg
